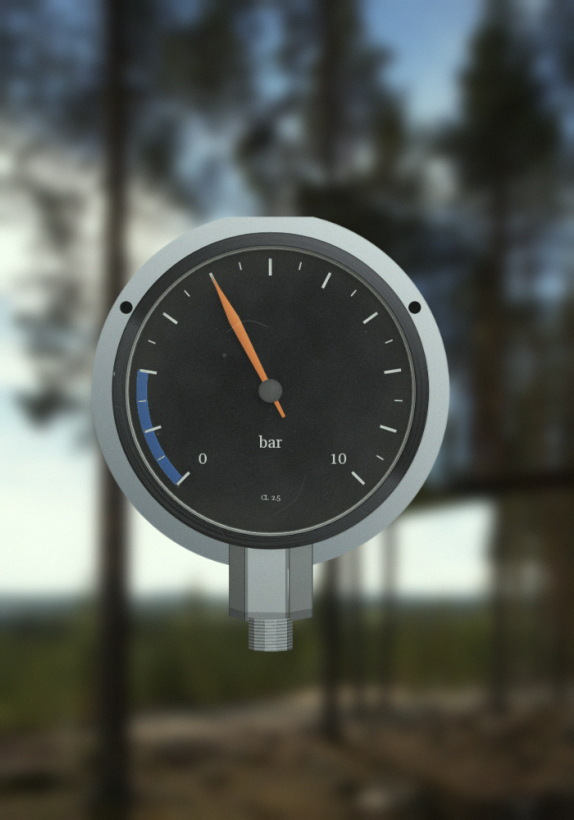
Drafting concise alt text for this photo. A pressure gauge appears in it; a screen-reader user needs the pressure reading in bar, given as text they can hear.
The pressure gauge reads 4 bar
